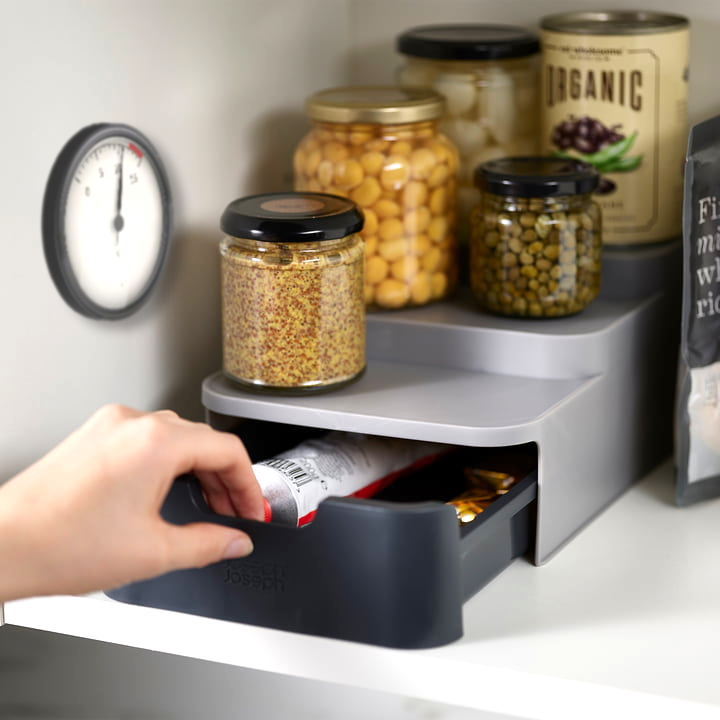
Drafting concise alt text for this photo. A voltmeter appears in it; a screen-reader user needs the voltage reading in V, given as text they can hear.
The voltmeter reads 10 V
